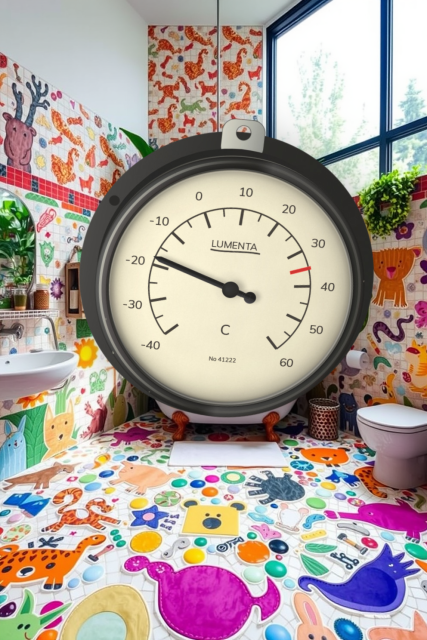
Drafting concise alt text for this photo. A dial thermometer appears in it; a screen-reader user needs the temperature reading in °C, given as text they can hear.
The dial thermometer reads -17.5 °C
